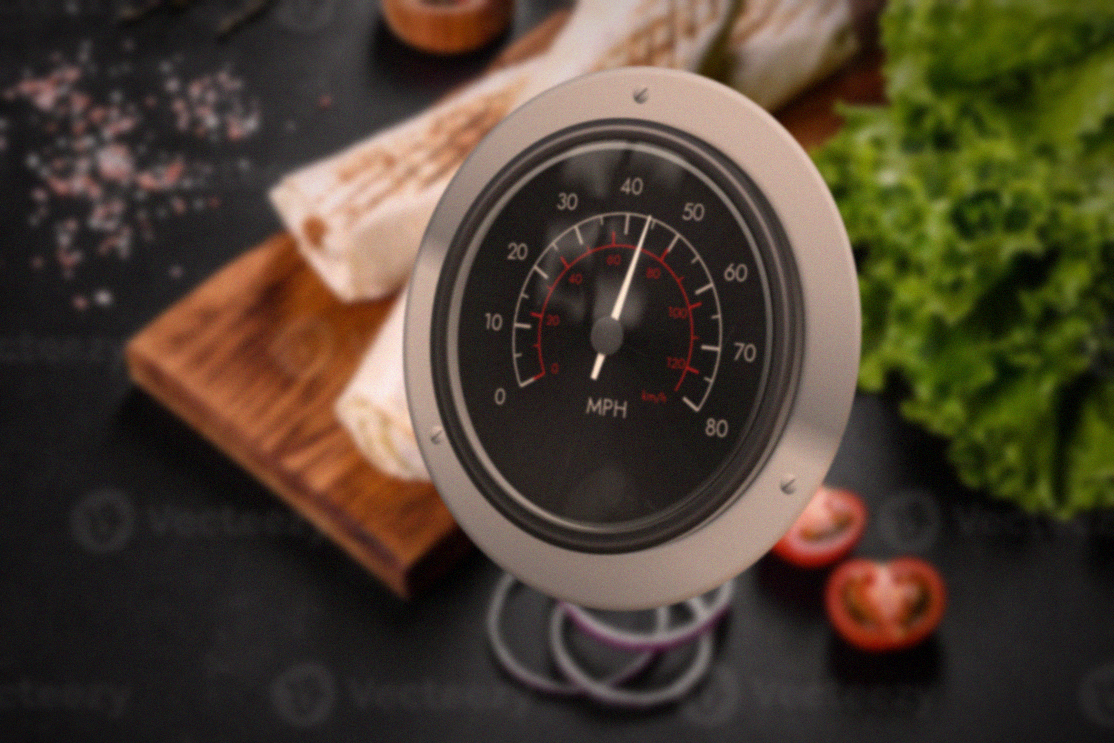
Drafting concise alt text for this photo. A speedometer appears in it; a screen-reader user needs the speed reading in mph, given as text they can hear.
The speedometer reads 45 mph
